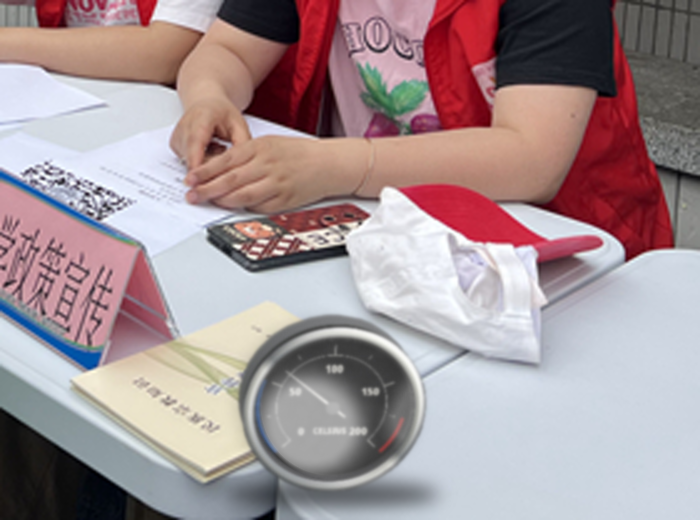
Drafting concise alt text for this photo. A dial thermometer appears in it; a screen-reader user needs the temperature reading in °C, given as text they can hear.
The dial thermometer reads 62.5 °C
